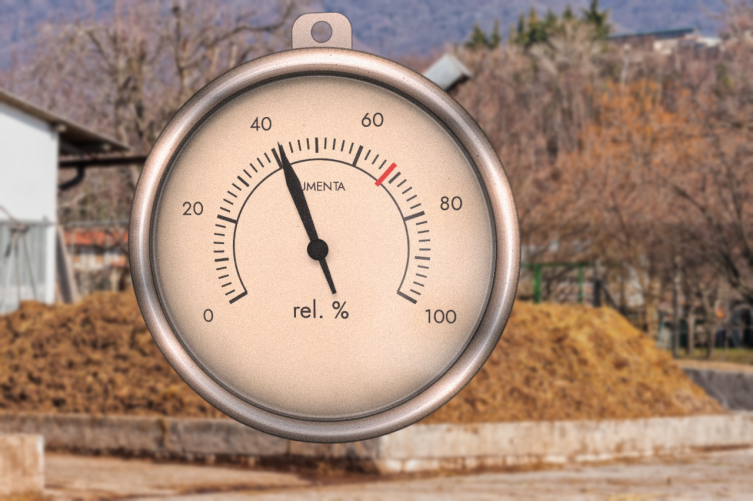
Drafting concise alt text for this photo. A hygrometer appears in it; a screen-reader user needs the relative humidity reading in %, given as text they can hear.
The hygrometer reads 42 %
